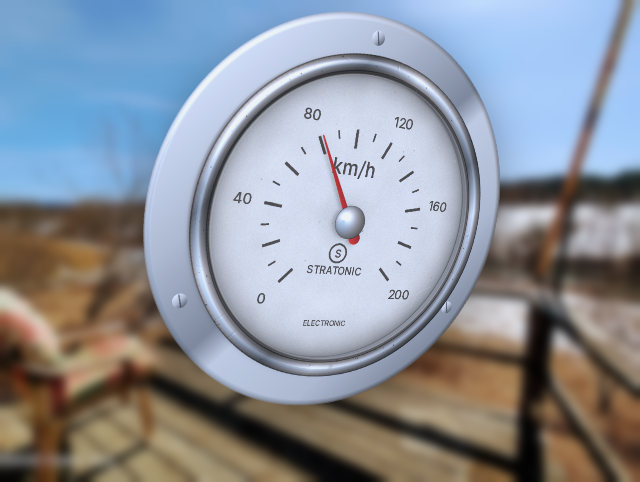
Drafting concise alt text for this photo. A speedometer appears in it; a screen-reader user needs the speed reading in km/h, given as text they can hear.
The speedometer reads 80 km/h
